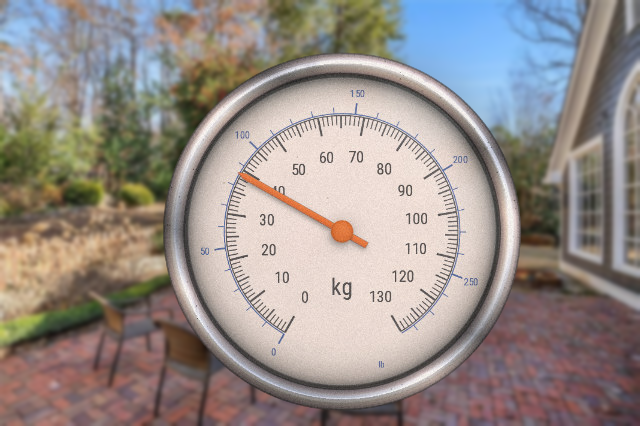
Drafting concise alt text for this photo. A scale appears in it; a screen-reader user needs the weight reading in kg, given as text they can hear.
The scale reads 39 kg
